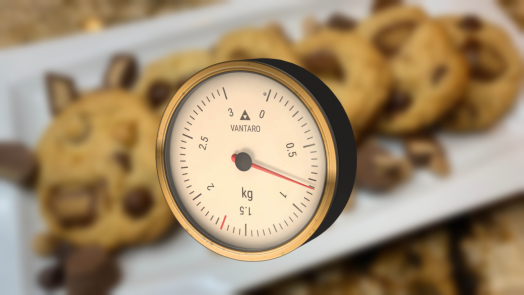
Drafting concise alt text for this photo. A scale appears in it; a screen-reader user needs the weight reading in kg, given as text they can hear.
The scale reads 0.8 kg
